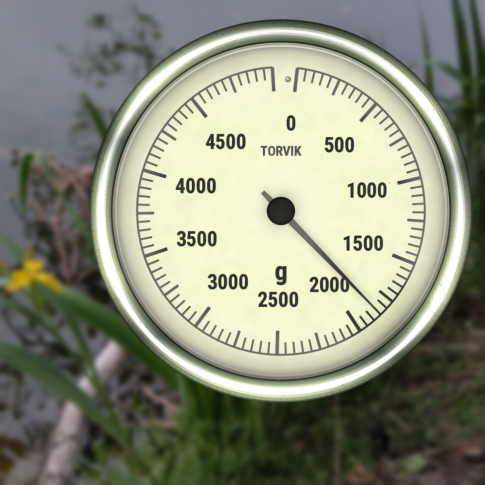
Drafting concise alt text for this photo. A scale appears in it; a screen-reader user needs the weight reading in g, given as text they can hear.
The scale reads 1850 g
